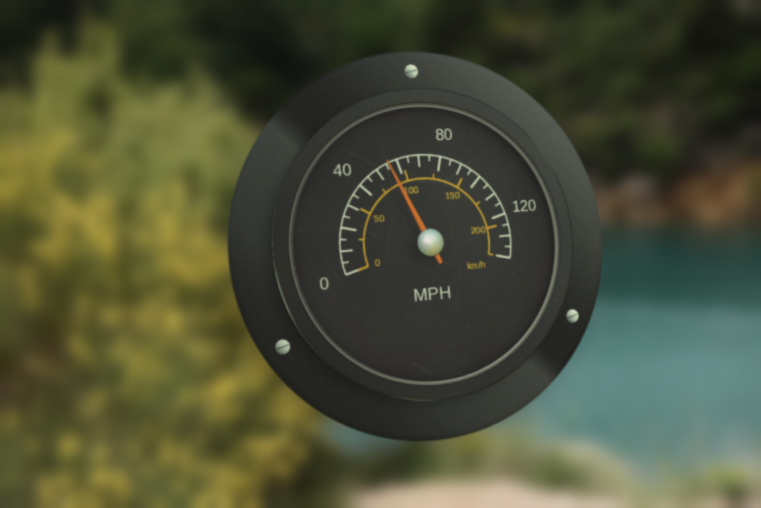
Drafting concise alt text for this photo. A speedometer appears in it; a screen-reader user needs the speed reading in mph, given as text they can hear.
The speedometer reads 55 mph
